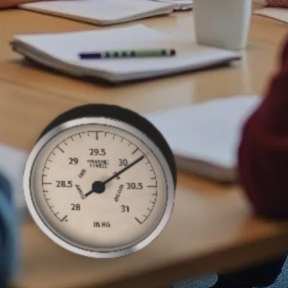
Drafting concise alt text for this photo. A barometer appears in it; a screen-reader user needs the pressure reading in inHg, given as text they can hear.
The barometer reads 30.1 inHg
